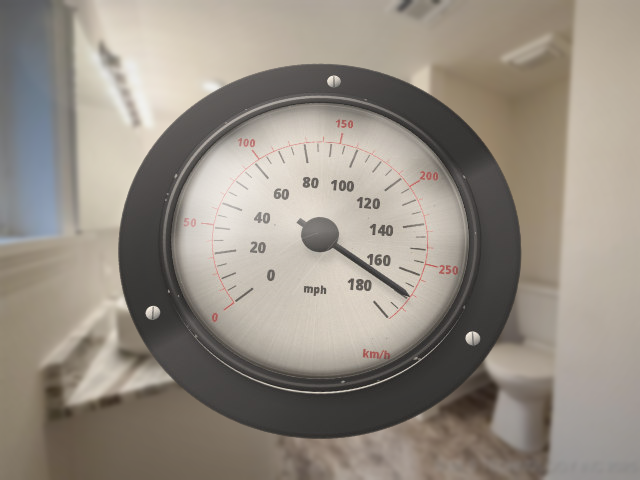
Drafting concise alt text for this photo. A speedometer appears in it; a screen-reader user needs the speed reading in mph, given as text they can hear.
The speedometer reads 170 mph
